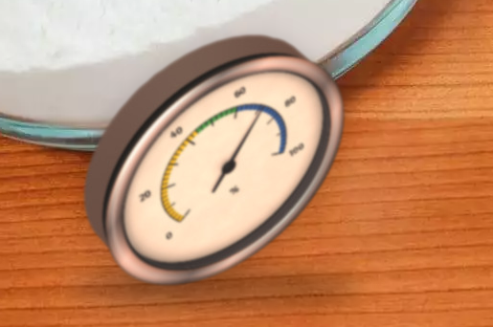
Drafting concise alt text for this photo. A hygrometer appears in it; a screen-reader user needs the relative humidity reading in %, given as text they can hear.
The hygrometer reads 70 %
